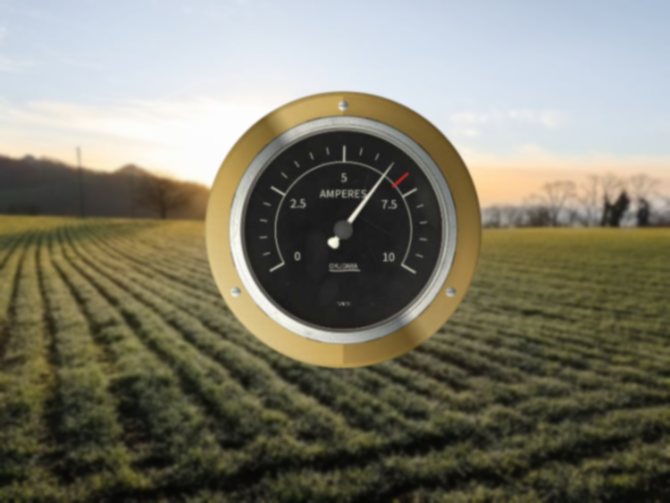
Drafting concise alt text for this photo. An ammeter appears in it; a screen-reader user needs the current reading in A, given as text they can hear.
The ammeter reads 6.5 A
